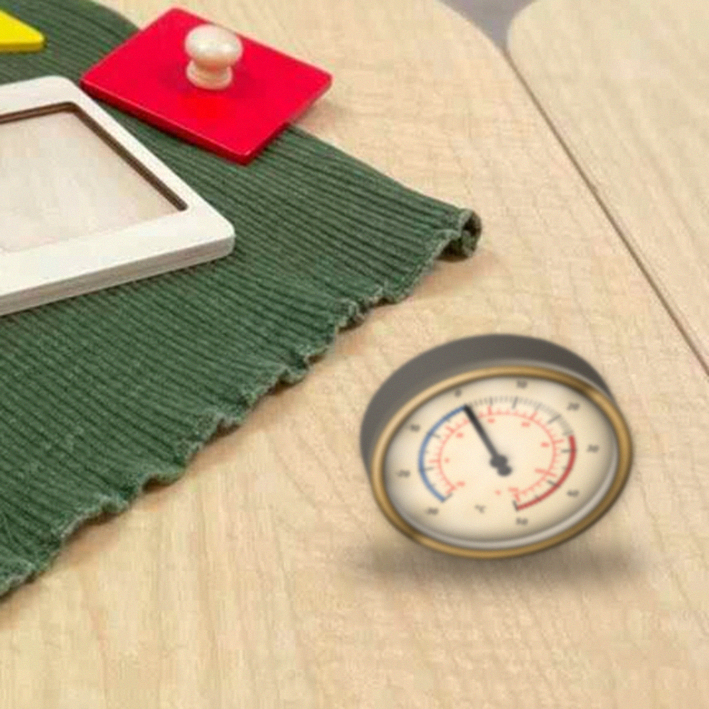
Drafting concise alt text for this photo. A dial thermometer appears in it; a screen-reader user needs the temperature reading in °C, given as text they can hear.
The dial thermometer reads 0 °C
